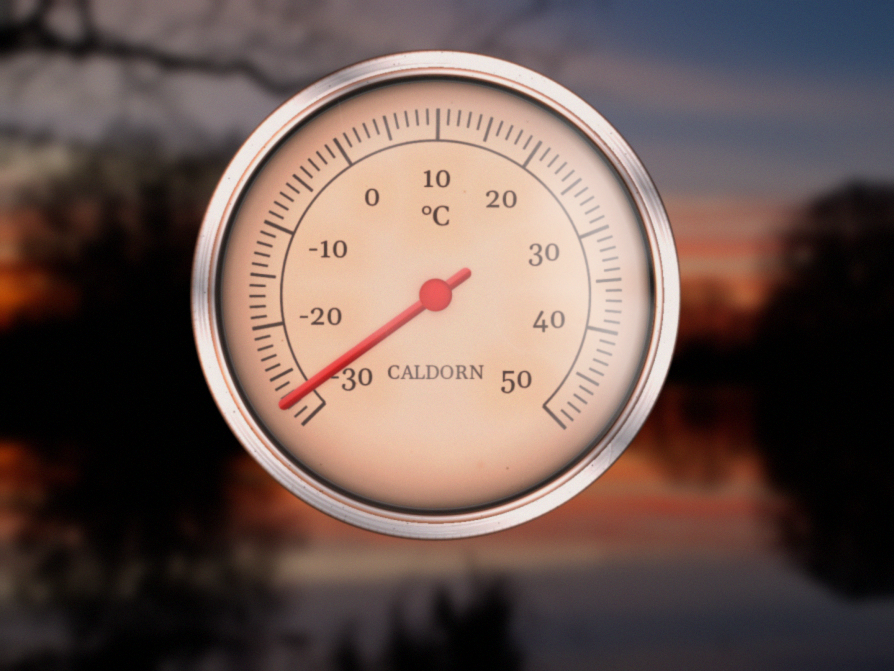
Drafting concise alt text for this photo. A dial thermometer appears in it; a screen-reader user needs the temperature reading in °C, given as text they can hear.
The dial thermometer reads -27.5 °C
